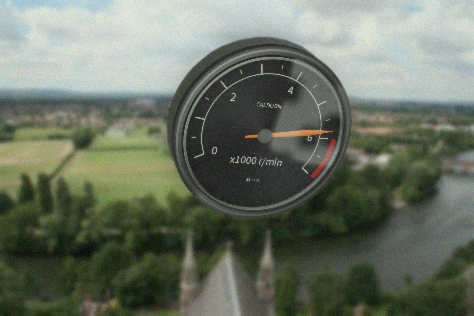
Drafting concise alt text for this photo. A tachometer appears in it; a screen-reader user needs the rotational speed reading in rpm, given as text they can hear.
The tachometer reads 5750 rpm
